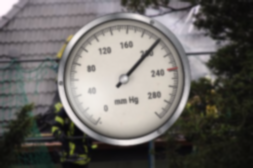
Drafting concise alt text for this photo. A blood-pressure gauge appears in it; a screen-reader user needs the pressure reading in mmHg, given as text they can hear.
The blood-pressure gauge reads 200 mmHg
